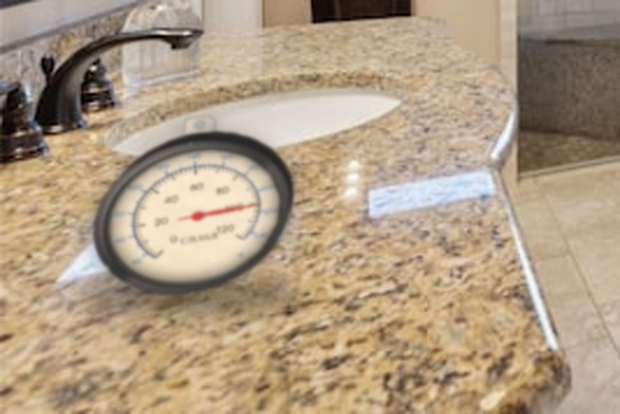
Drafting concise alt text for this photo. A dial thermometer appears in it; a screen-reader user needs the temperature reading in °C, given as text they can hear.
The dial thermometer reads 100 °C
